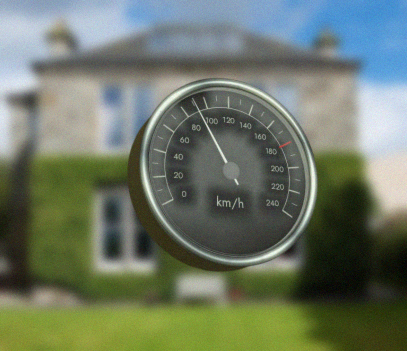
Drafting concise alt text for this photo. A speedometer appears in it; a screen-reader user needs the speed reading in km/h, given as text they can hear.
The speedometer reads 90 km/h
